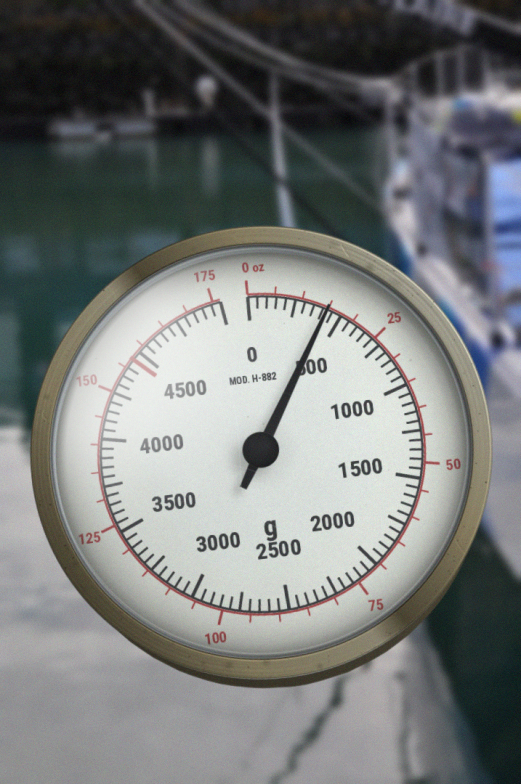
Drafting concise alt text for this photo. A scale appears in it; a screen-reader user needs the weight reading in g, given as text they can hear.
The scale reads 425 g
